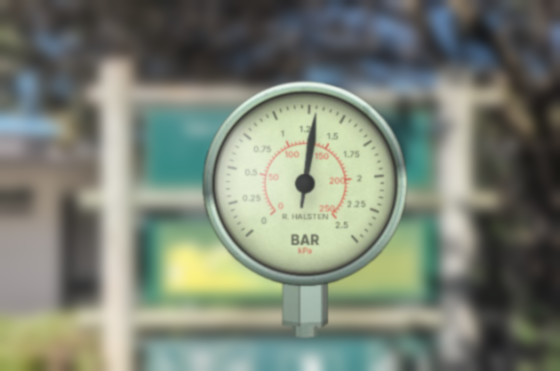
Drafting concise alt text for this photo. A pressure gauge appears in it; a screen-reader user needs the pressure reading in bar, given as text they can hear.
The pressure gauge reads 1.3 bar
